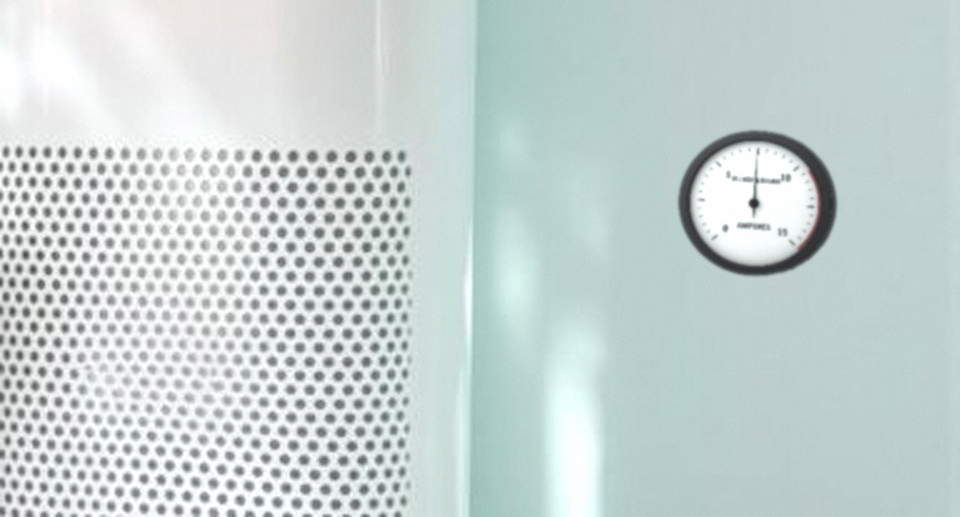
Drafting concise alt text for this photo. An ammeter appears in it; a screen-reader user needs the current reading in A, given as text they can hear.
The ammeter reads 7.5 A
